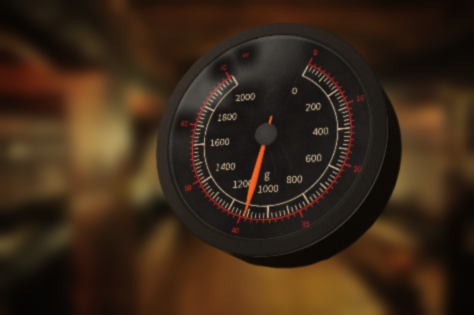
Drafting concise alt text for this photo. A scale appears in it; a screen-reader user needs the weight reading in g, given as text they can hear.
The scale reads 1100 g
